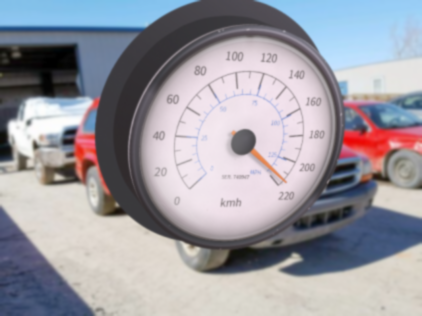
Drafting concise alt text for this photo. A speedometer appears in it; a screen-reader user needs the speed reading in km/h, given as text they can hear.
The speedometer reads 215 km/h
